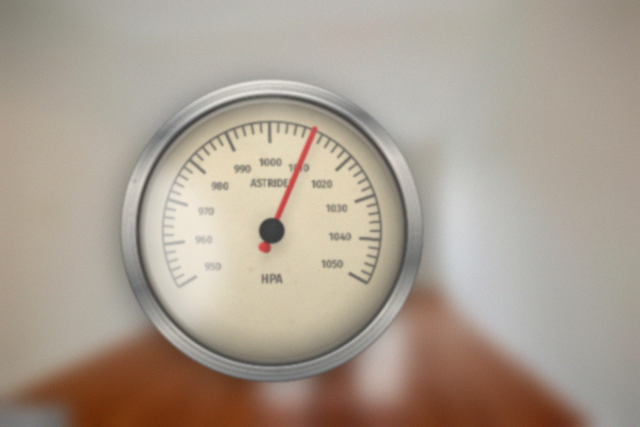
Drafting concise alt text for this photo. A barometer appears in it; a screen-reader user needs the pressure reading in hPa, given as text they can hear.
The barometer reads 1010 hPa
